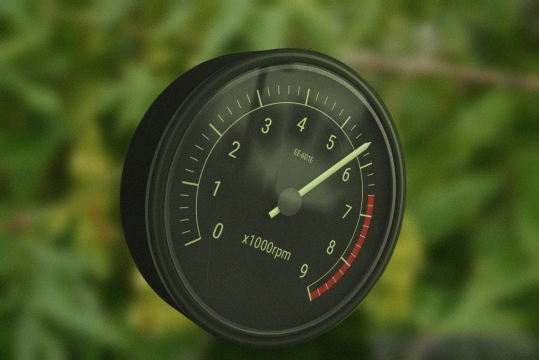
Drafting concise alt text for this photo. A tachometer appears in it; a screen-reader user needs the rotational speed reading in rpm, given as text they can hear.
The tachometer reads 5600 rpm
